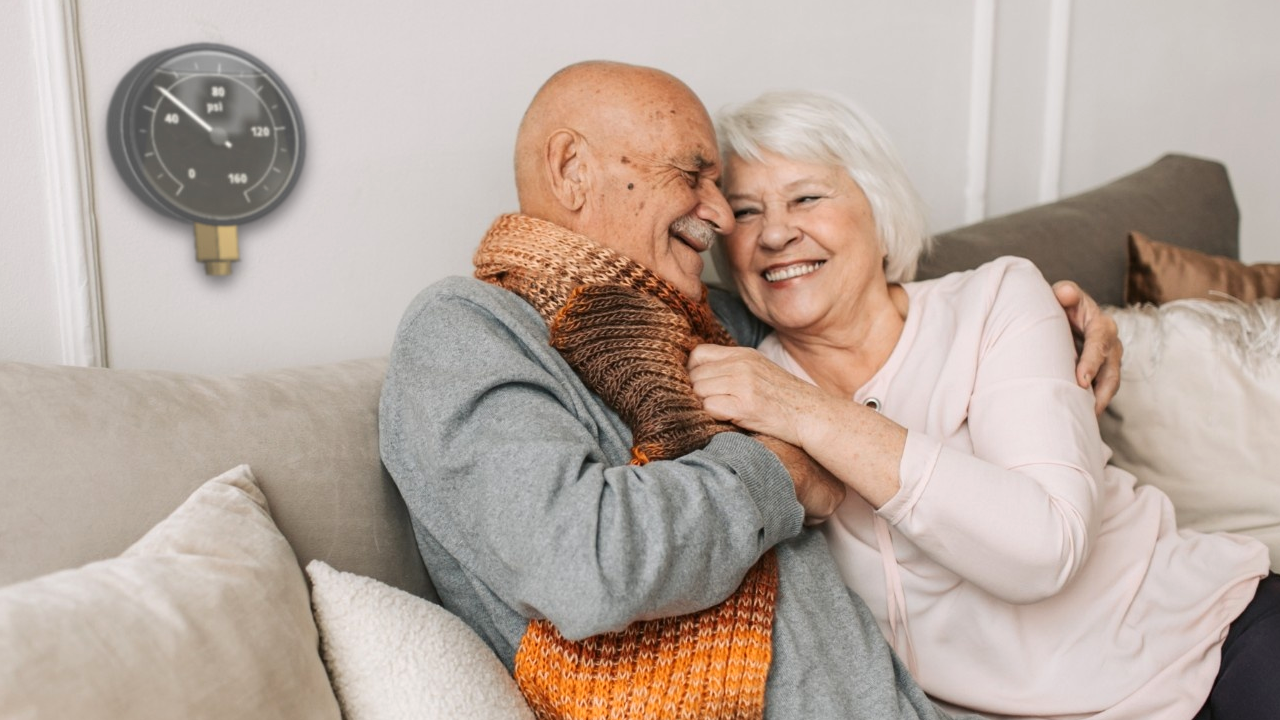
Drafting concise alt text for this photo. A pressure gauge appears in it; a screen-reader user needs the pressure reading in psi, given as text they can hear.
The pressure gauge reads 50 psi
